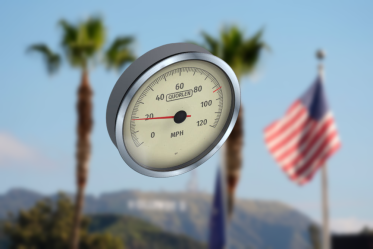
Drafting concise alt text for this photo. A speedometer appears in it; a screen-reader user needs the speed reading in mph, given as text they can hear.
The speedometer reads 20 mph
